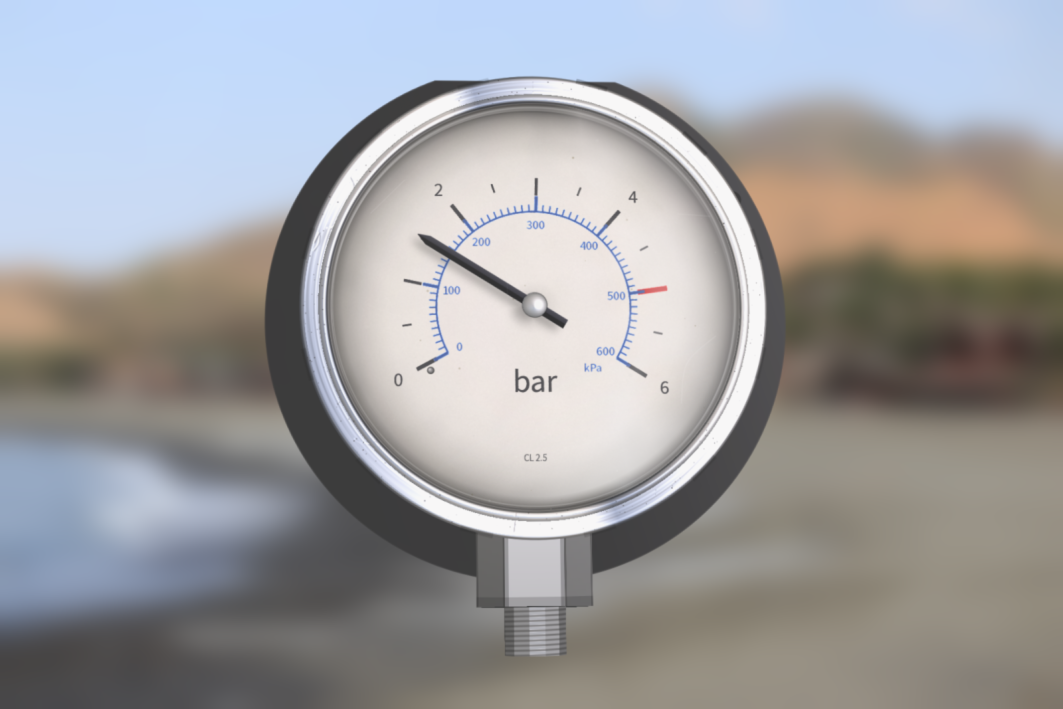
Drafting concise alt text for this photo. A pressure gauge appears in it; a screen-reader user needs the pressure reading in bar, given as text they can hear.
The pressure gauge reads 1.5 bar
